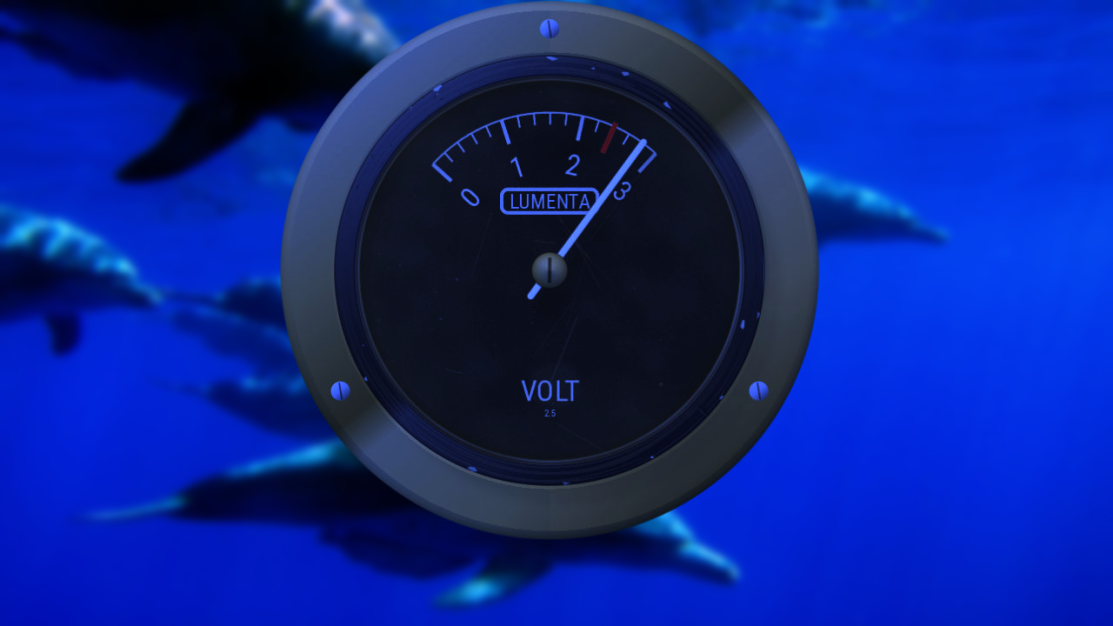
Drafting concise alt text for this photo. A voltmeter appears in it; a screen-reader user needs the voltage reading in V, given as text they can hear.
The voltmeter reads 2.8 V
